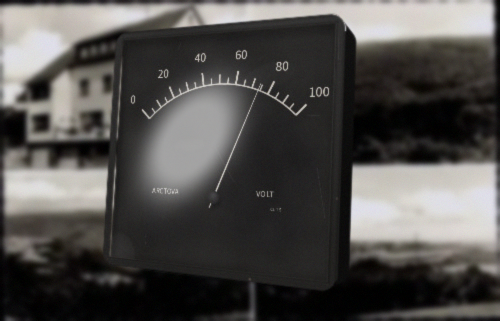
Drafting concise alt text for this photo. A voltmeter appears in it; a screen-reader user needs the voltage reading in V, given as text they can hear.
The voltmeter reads 75 V
